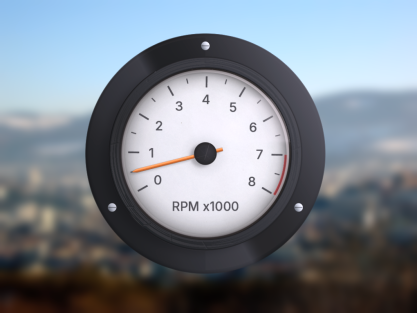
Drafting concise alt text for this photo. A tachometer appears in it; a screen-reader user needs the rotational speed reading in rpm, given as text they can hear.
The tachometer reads 500 rpm
